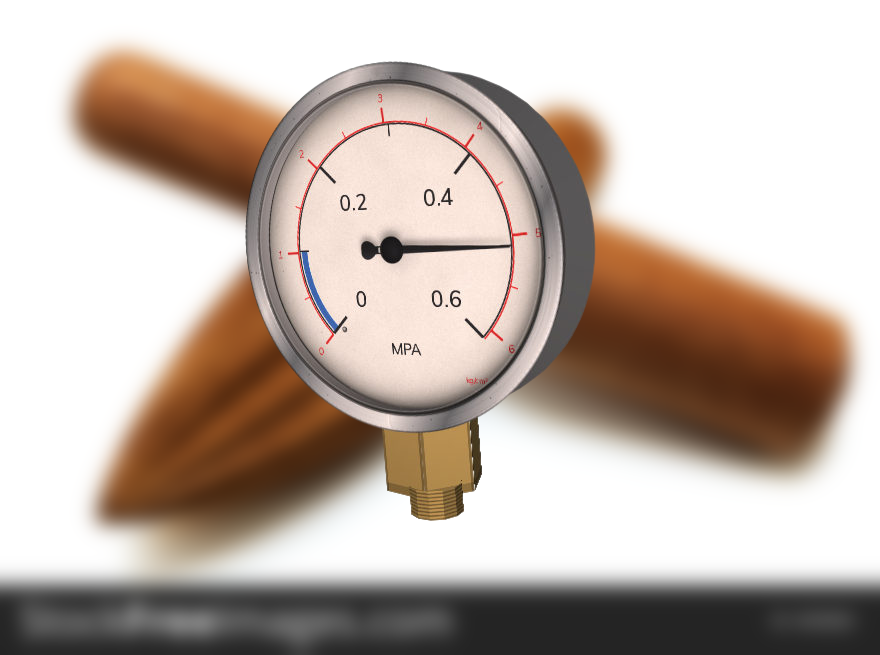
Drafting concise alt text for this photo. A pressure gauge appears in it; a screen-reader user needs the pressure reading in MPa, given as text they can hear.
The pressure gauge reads 0.5 MPa
